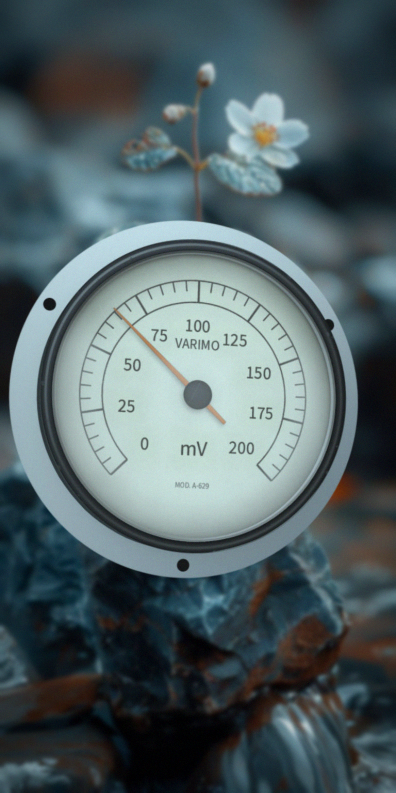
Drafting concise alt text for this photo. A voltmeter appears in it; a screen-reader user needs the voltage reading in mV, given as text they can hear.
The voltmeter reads 65 mV
